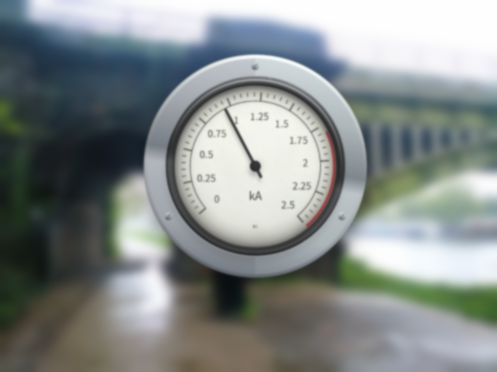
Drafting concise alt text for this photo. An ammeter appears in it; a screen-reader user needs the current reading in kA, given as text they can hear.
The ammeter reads 0.95 kA
